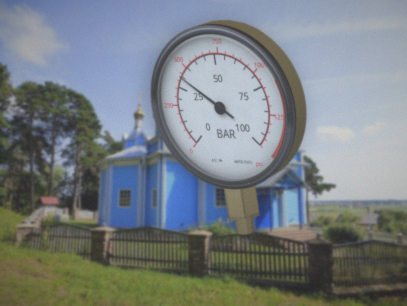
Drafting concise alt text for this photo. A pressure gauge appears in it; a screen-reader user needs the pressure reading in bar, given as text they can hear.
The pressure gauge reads 30 bar
